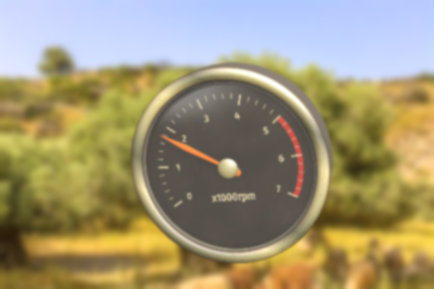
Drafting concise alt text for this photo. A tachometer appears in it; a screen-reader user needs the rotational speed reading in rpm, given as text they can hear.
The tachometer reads 1800 rpm
